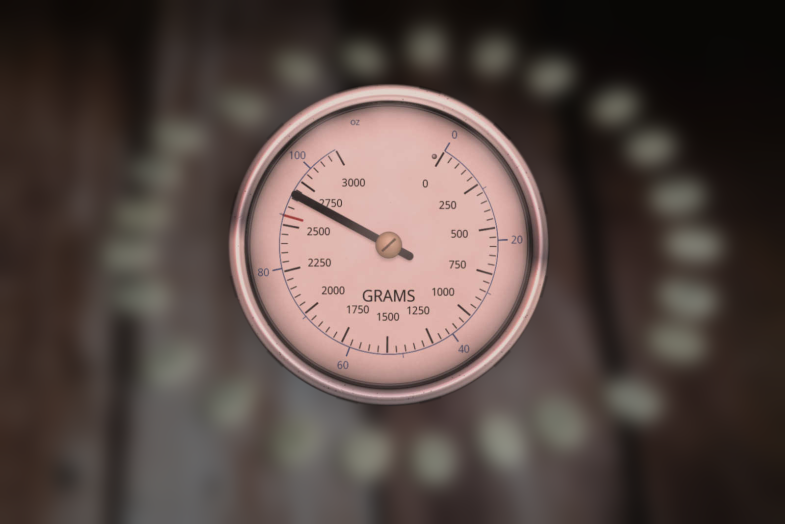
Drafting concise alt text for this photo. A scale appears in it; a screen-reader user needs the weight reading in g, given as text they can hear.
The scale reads 2675 g
